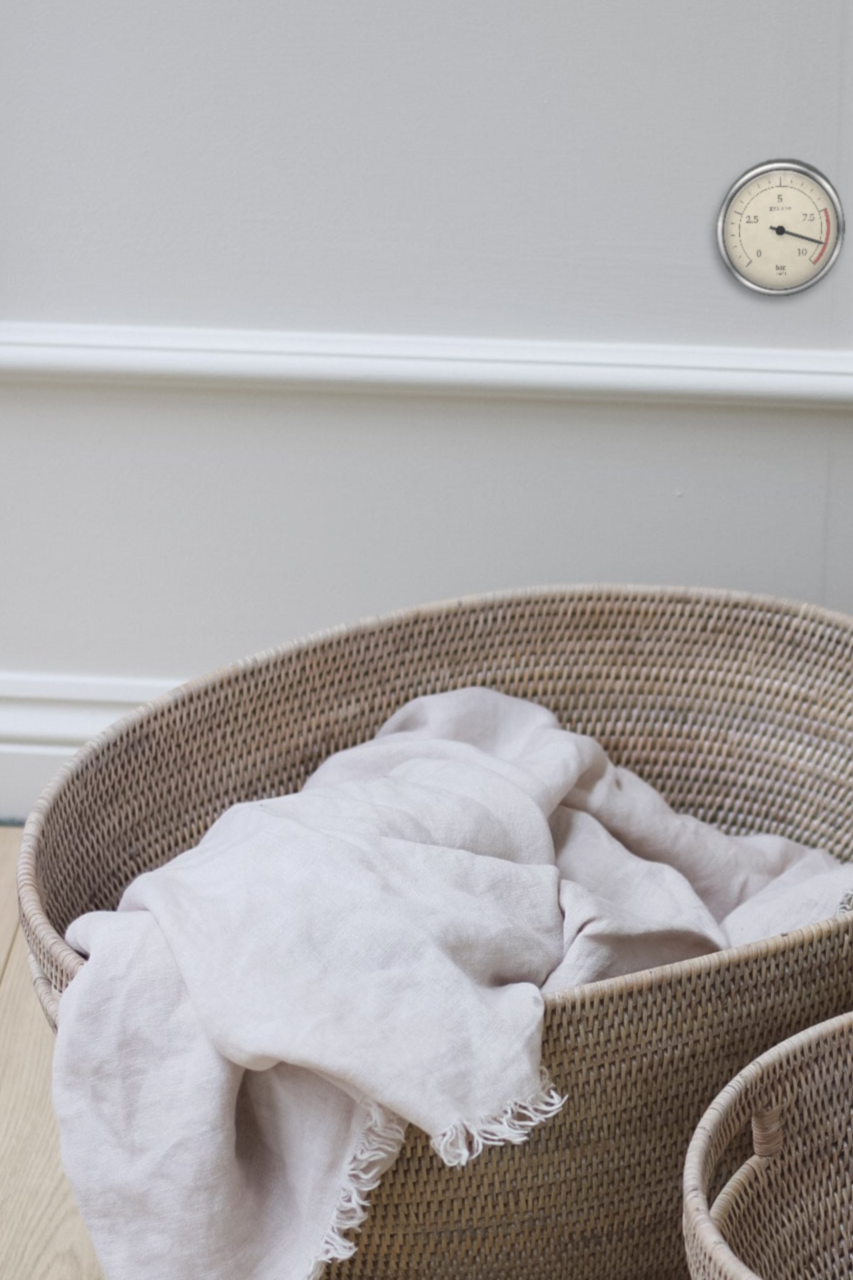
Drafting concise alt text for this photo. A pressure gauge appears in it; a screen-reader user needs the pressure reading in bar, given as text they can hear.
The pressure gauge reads 9 bar
